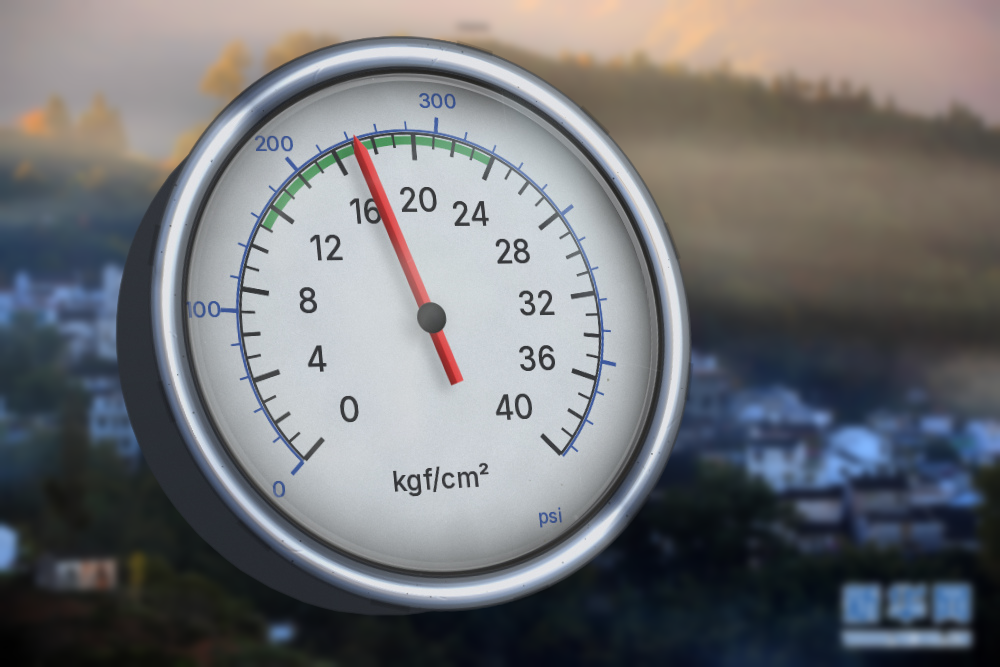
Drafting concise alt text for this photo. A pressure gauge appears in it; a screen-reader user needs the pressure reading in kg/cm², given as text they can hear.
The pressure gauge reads 17 kg/cm²
